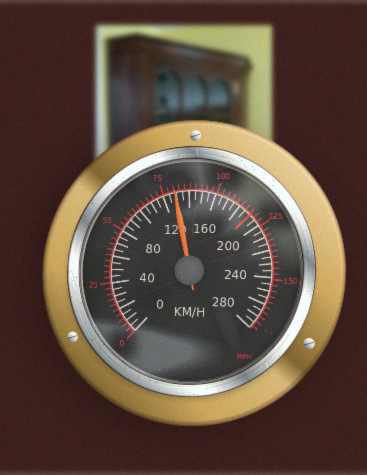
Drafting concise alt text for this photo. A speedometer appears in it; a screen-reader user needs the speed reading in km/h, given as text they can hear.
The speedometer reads 130 km/h
